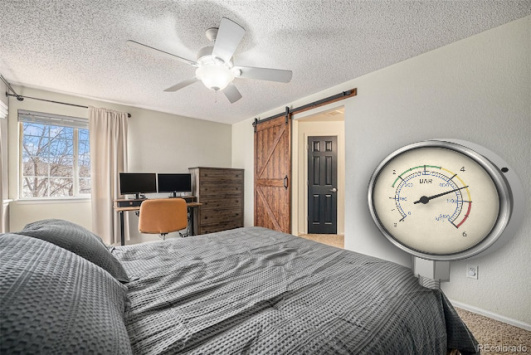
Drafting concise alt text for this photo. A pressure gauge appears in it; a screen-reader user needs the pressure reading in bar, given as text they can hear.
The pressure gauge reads 4.5 bar
